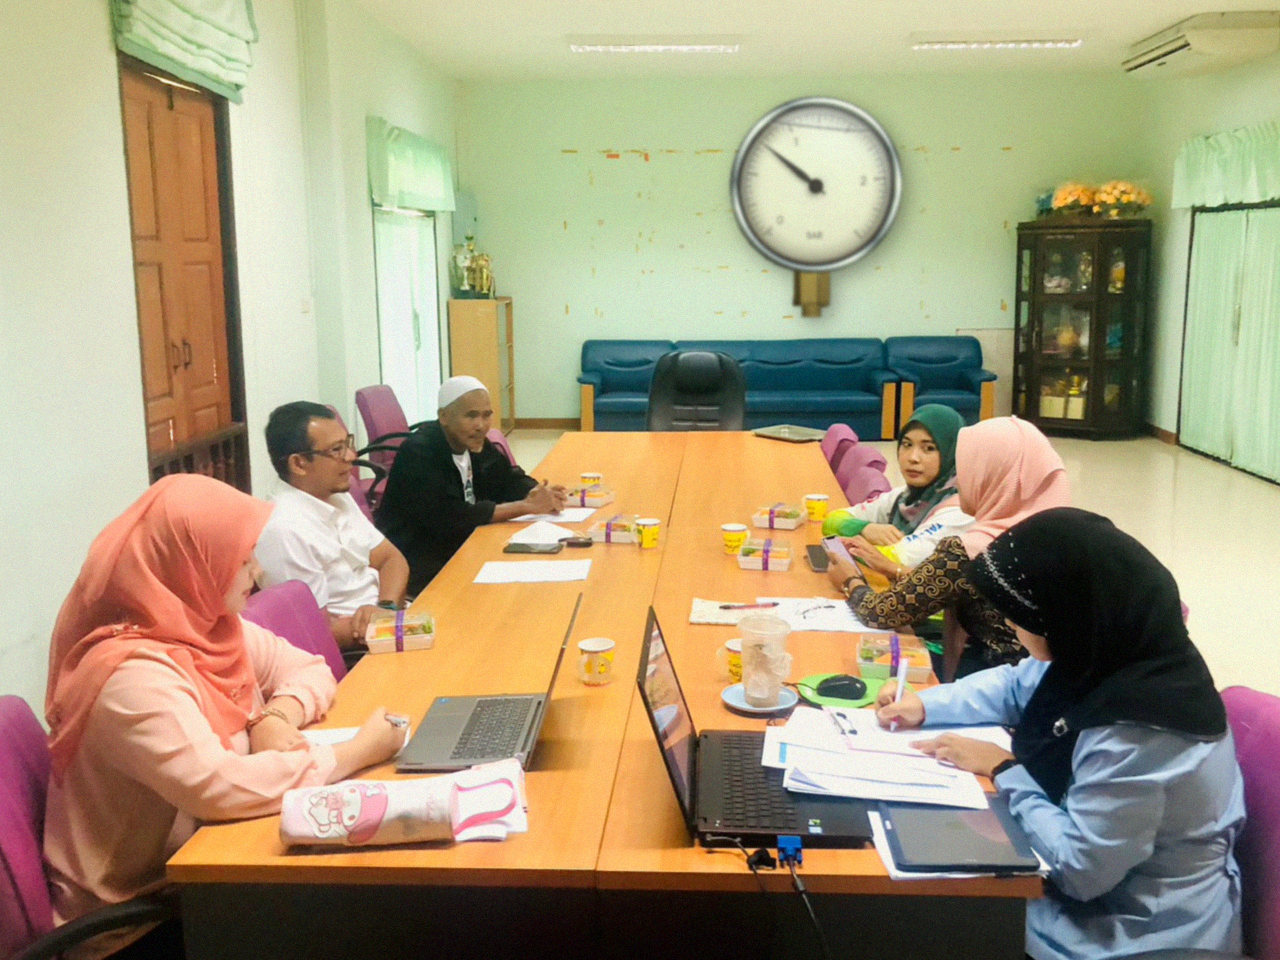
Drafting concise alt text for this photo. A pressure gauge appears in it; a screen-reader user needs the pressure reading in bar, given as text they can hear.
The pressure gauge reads 0.75 bar
